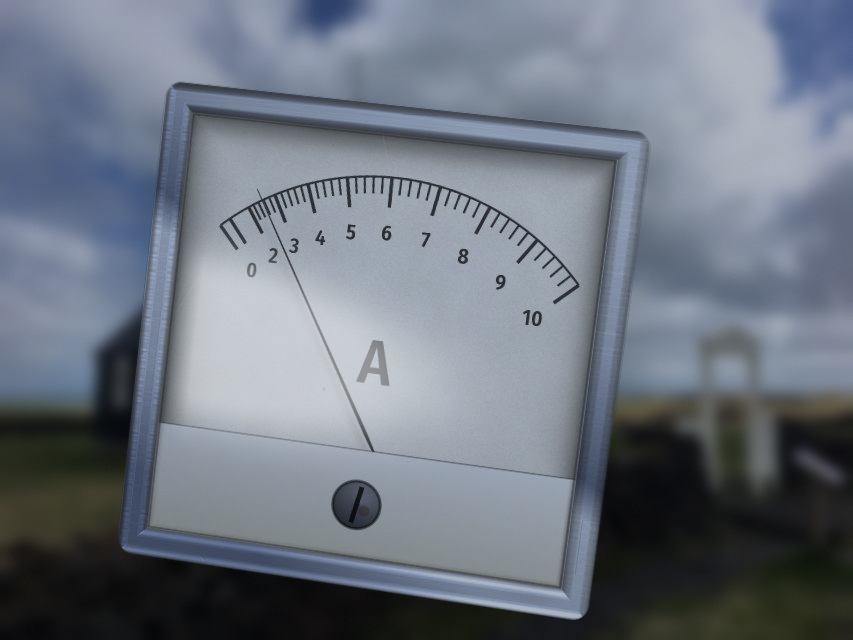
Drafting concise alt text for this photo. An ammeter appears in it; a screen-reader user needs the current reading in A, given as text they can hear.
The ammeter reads 2.6 A
